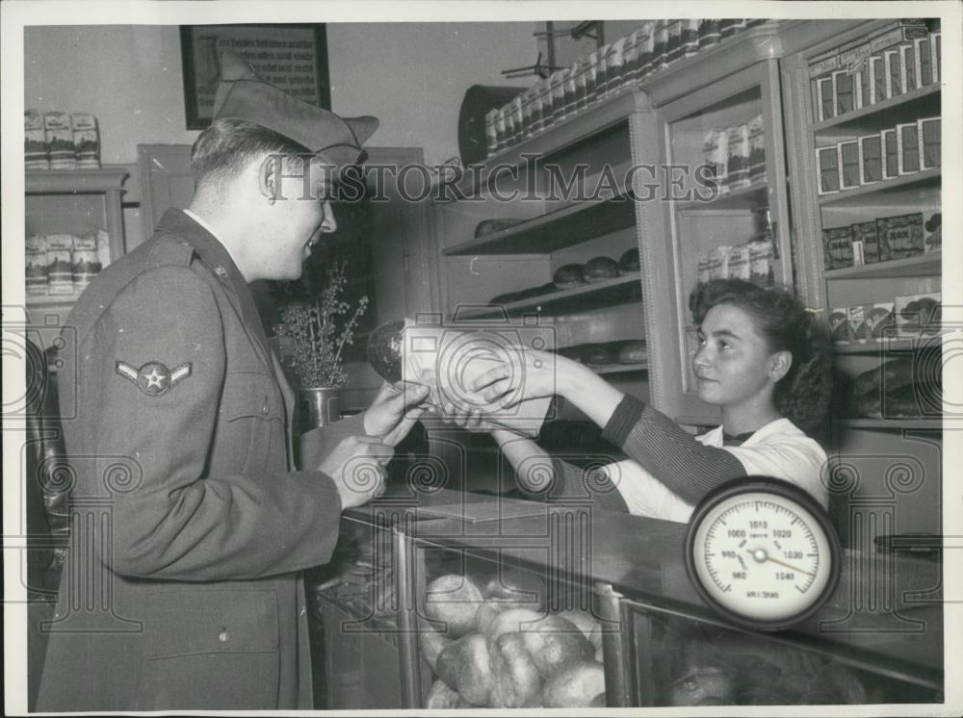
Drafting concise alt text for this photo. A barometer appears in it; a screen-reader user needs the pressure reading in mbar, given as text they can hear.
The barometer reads 1035 mbar
